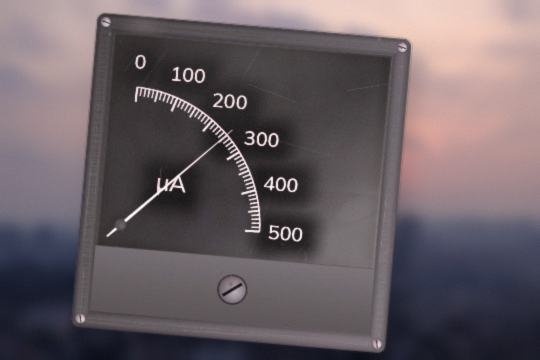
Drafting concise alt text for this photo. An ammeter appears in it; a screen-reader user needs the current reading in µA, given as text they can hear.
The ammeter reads 250 µA
